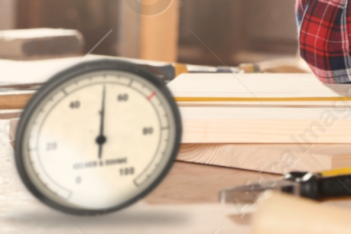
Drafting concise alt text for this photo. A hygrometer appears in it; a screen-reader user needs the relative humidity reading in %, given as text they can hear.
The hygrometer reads 52 %
